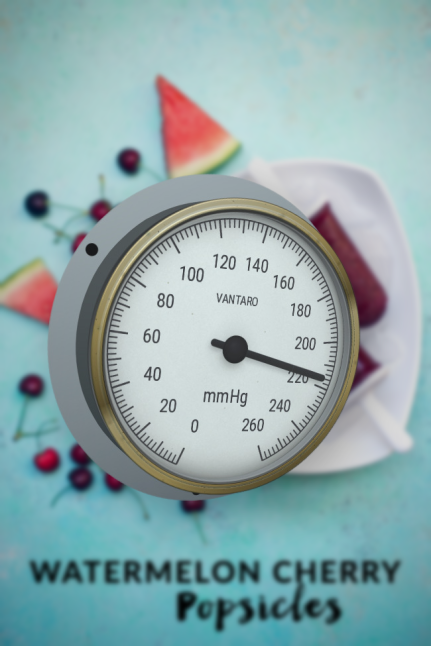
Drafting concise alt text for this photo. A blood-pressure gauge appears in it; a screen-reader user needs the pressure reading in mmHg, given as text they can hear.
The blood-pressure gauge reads 216 mmHg
